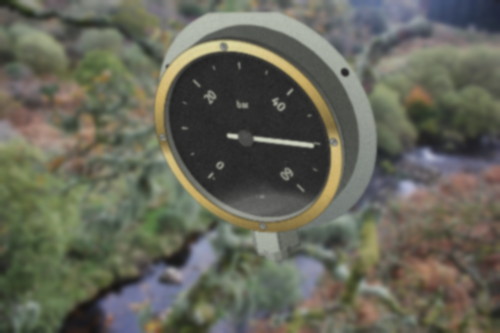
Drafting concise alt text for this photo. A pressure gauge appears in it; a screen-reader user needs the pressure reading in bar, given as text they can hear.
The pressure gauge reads 50 bar
